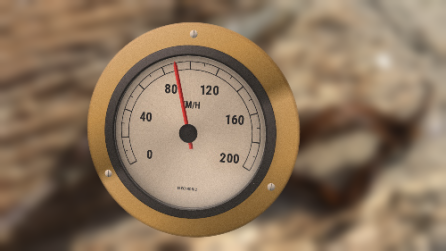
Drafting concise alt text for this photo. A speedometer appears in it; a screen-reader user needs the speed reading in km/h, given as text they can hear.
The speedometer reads 90 km/h
